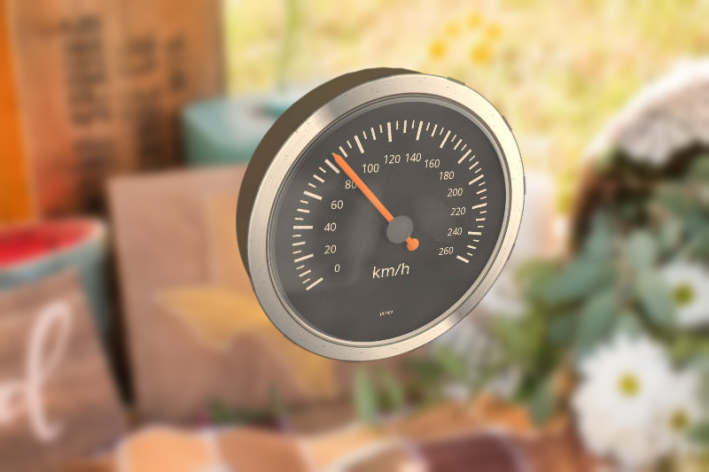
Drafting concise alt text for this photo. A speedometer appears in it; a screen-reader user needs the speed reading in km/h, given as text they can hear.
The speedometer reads 85 km/h
